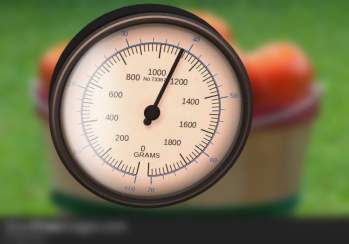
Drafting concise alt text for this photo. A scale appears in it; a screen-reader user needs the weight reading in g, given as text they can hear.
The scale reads 1100 g
